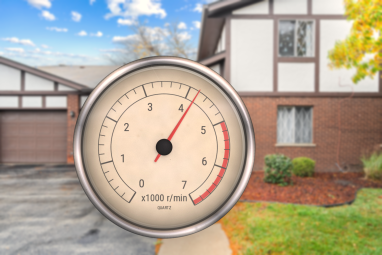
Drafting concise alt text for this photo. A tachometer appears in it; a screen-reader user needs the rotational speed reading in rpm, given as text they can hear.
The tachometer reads 4200 rpm
